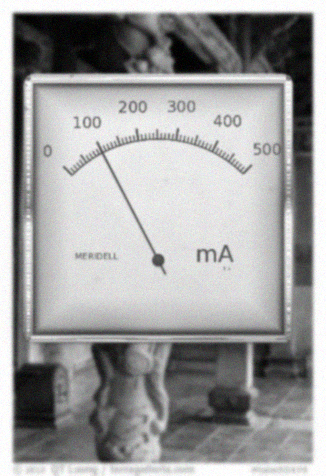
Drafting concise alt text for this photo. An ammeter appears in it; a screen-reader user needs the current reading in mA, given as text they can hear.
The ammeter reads 100 mA
